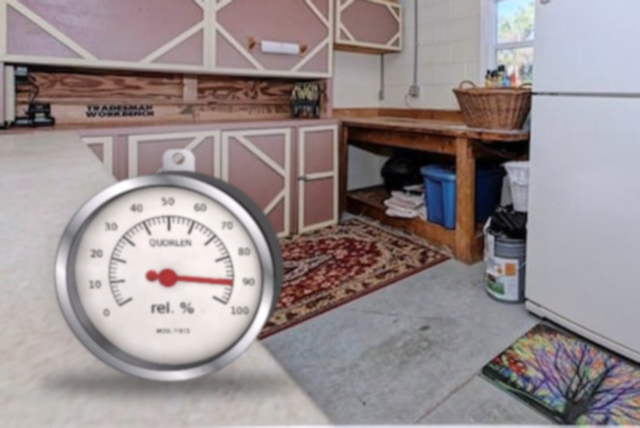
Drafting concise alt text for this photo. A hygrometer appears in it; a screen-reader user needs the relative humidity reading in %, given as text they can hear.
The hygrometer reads 90 %
